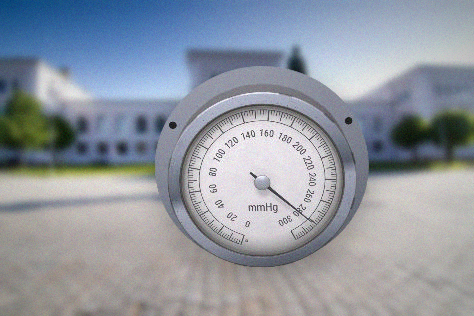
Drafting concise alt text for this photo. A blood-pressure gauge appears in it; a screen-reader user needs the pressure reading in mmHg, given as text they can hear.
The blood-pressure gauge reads 280 mmHg
